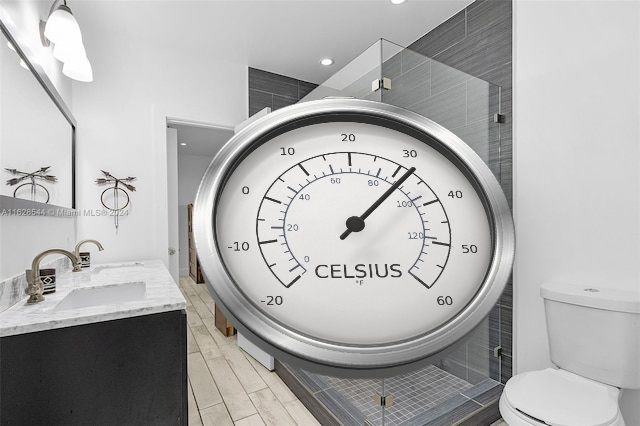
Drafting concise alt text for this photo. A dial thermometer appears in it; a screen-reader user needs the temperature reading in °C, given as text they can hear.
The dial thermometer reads 32.5 °C
